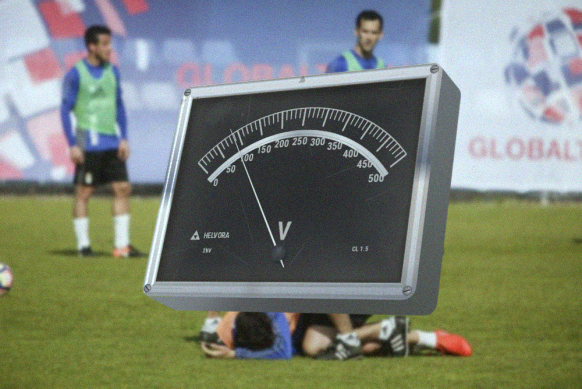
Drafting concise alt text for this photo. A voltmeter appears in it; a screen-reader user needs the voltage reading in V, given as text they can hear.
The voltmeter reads 90 V
